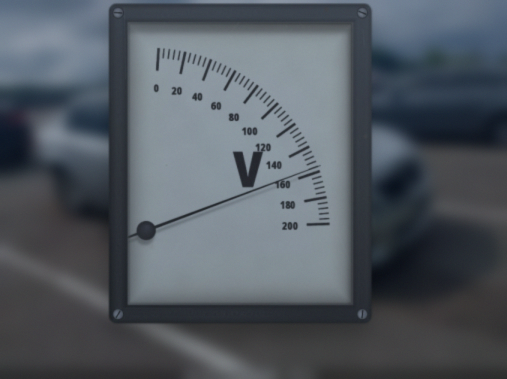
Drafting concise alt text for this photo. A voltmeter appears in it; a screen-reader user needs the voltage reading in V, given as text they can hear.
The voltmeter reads 156 V
